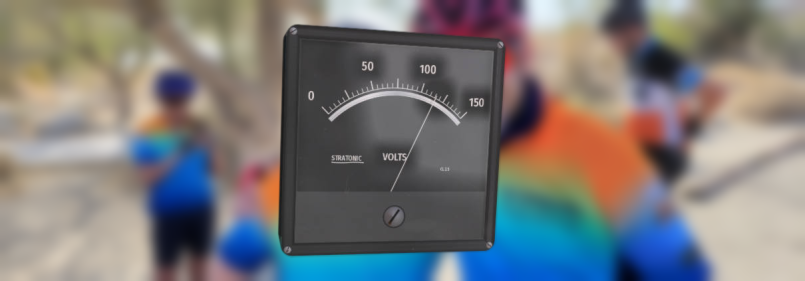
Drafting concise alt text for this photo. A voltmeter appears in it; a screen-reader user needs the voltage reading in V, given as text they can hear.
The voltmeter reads 115 V
